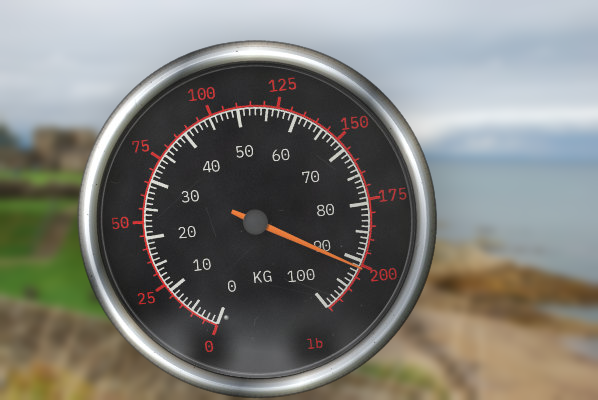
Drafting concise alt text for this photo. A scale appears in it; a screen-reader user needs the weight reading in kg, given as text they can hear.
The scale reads 91 kg
